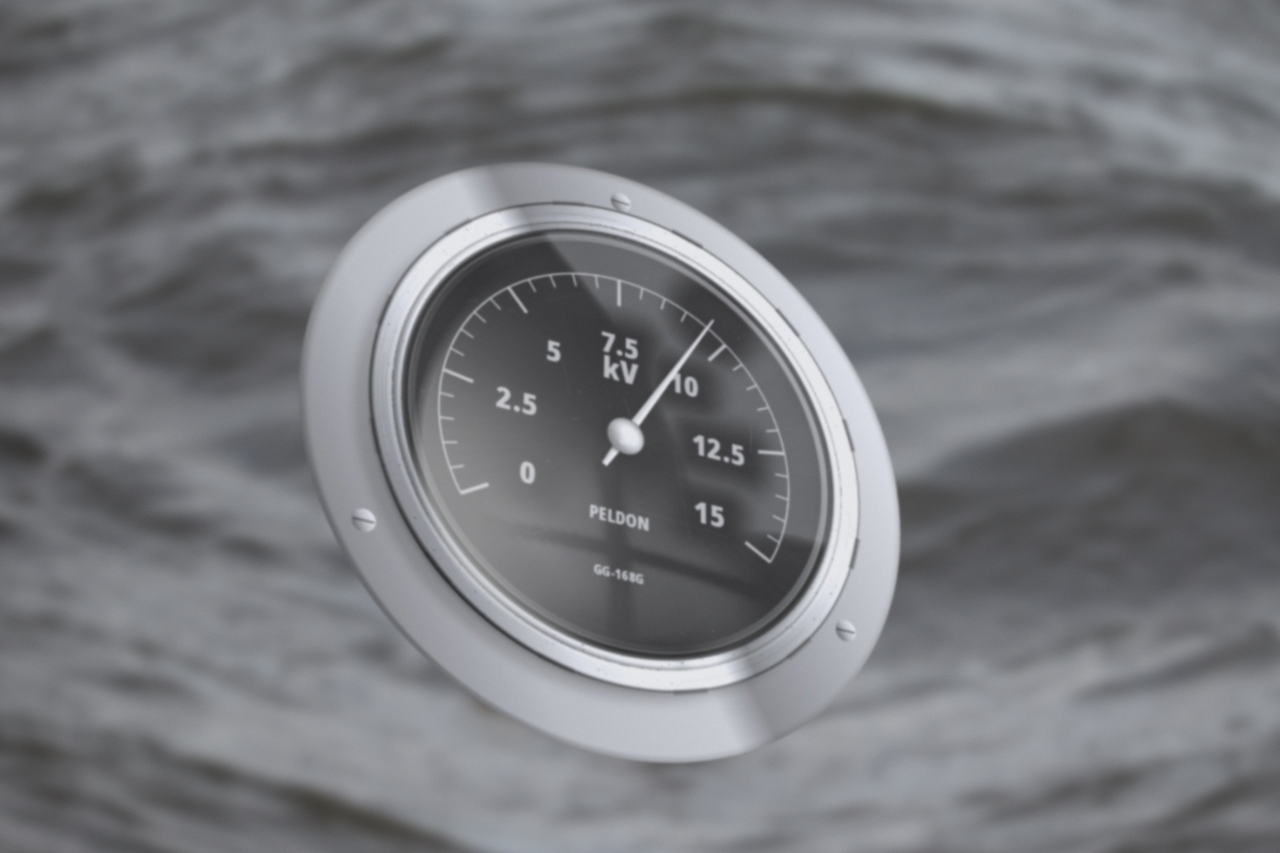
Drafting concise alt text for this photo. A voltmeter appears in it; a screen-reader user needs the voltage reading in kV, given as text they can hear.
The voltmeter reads 9.5 kV
